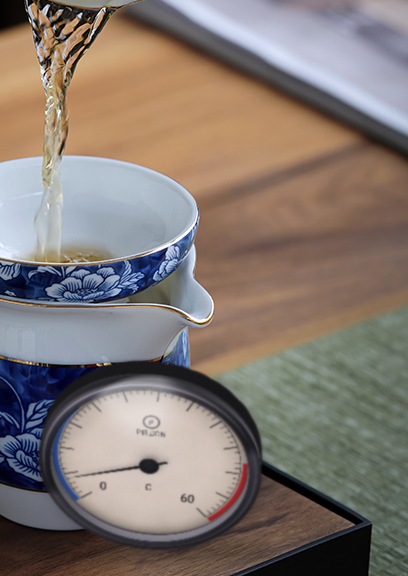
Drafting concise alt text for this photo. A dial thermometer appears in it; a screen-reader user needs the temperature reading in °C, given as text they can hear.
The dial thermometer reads 5 °C
